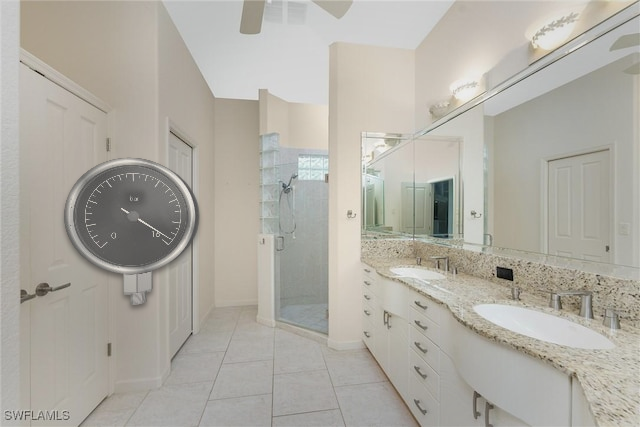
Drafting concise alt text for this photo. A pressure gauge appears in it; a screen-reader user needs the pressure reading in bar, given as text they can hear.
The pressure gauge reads 15.5 bar
